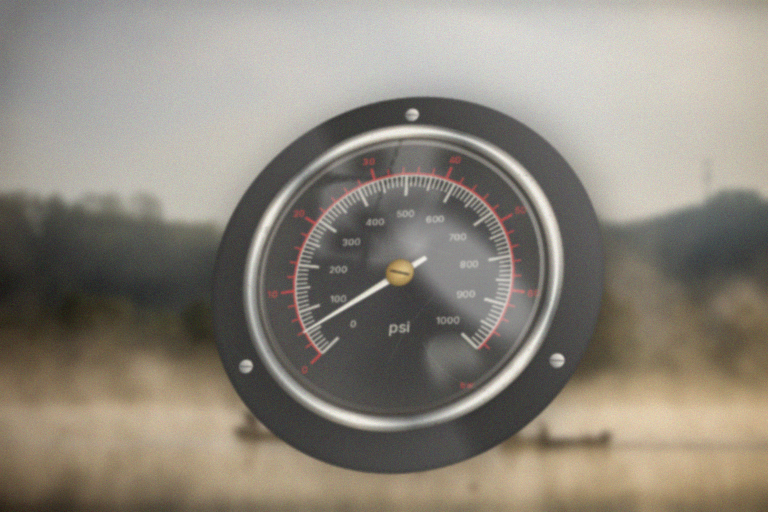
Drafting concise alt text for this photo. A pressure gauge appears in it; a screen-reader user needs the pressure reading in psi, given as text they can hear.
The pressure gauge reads 50 psi
